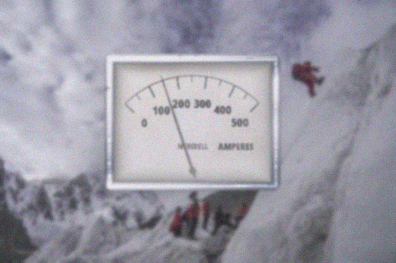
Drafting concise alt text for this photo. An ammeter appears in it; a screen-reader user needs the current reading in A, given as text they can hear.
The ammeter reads 150 A
